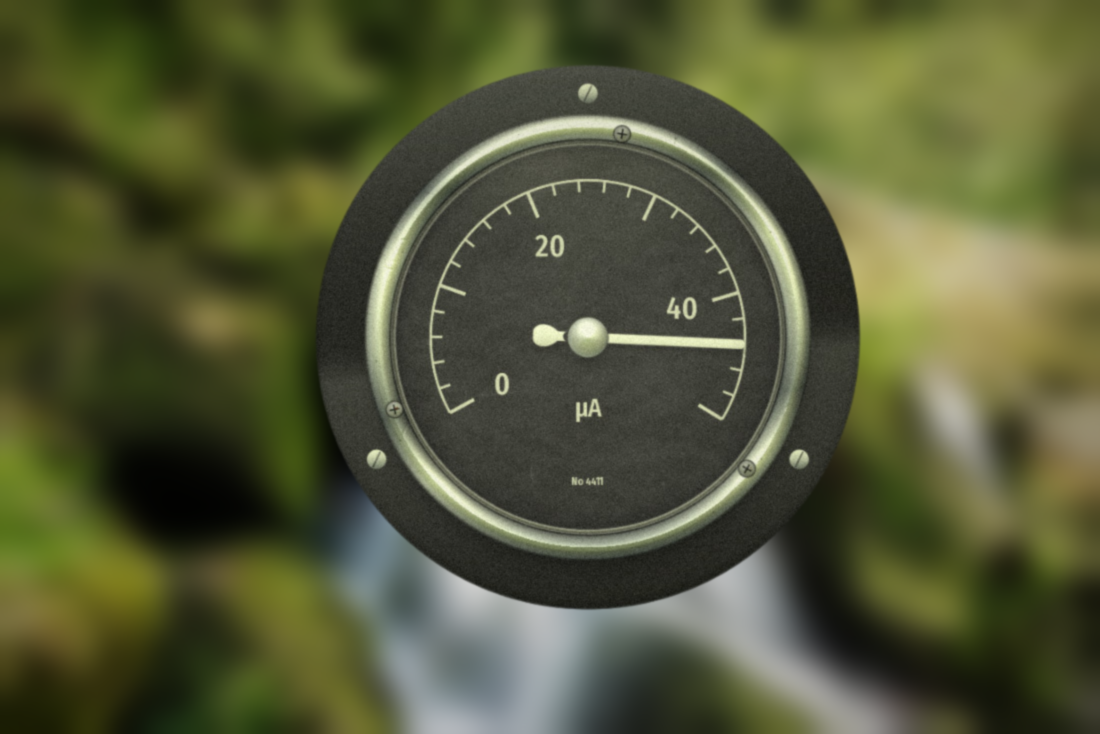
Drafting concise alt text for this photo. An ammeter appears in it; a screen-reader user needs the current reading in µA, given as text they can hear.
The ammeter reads 44 µA
